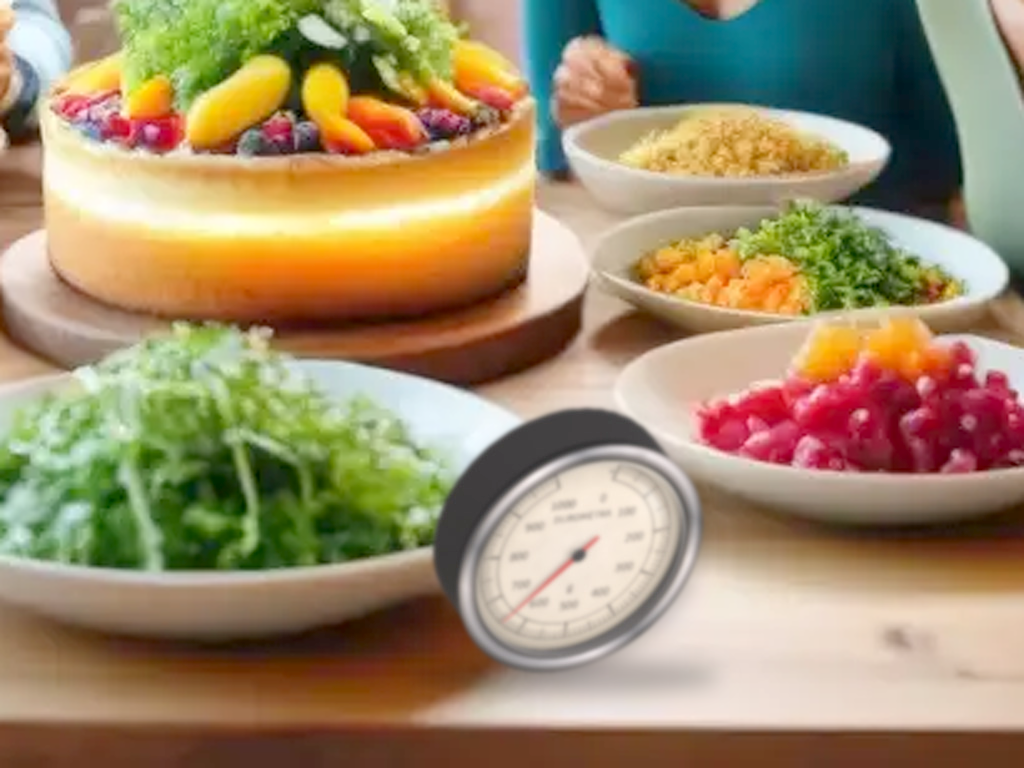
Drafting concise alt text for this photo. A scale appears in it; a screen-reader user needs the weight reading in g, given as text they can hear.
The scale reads 650 g
